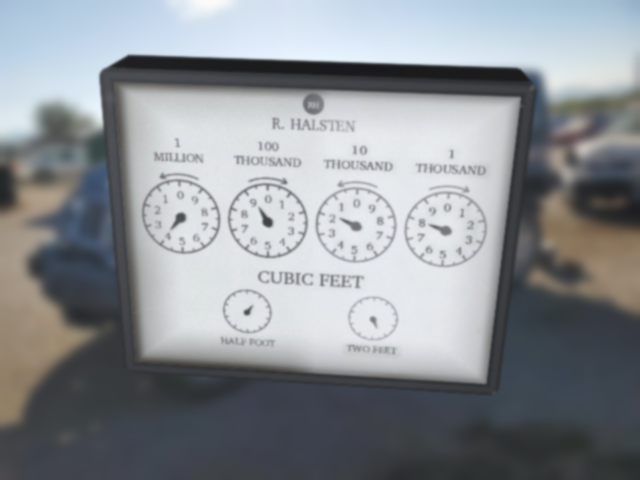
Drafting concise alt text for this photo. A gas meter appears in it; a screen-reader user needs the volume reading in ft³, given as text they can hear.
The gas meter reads 391800 ft³
